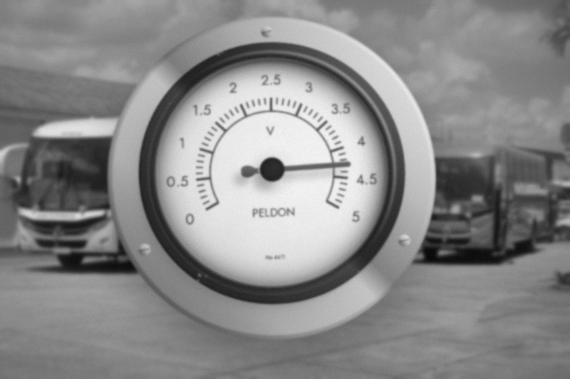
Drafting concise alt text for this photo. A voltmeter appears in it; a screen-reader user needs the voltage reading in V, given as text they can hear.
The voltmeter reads 4.3 V
